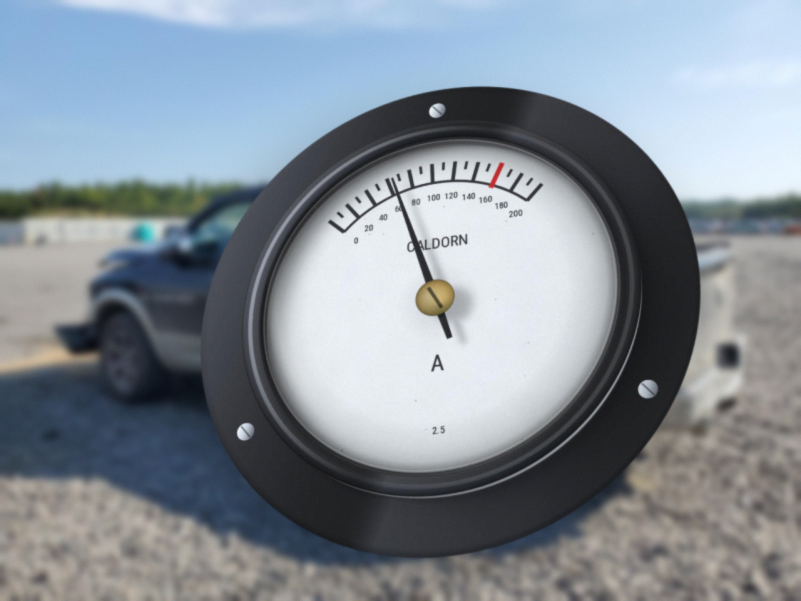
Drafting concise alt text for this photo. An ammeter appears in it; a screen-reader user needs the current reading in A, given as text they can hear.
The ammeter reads 65 A
